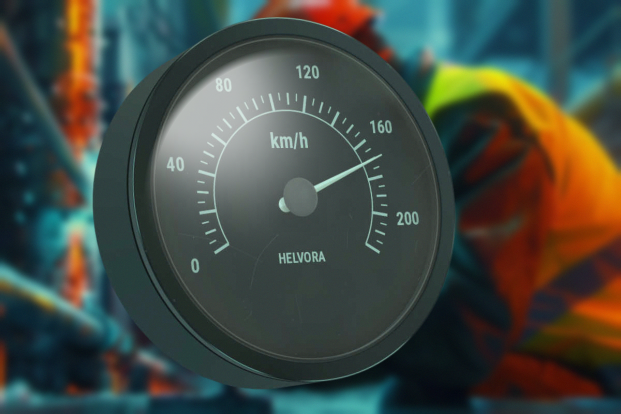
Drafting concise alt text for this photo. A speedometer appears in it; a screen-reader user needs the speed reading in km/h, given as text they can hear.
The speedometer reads 170 km/h
